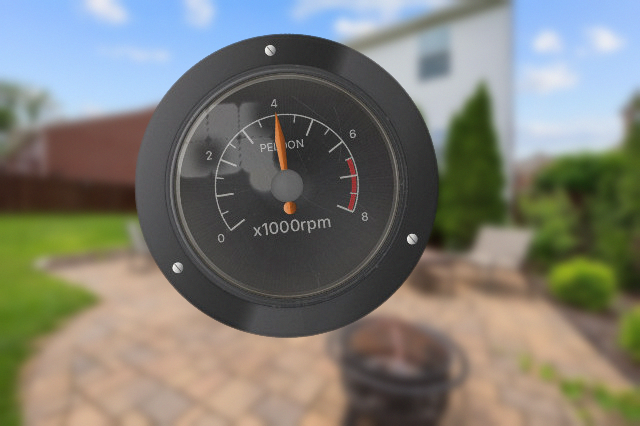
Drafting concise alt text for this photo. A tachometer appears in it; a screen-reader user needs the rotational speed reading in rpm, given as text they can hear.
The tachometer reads 4000 rpm
